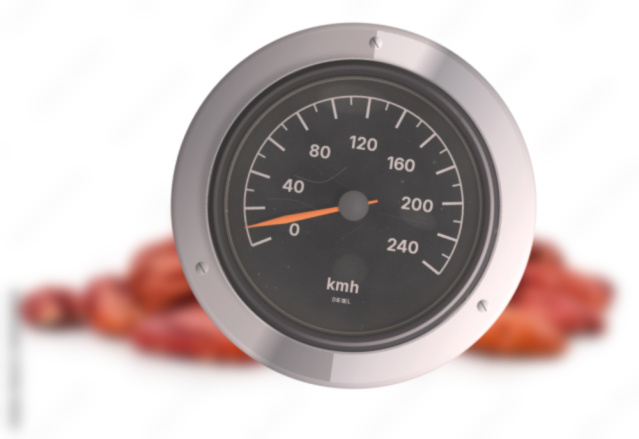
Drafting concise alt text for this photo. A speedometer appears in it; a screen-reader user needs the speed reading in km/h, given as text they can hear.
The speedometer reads 10 km/h
